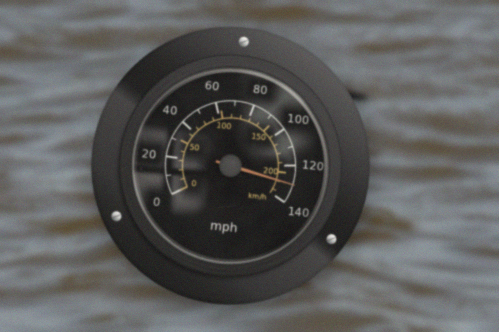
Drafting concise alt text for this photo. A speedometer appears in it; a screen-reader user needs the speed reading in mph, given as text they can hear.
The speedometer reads 130 mph
